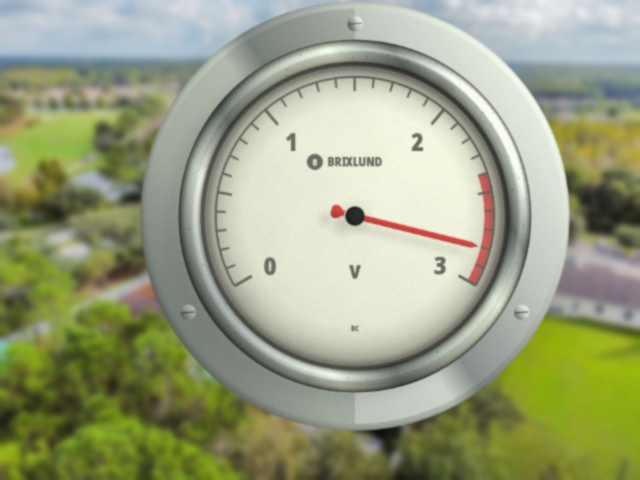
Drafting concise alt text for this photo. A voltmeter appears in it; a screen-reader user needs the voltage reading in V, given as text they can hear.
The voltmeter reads 2.8 V
